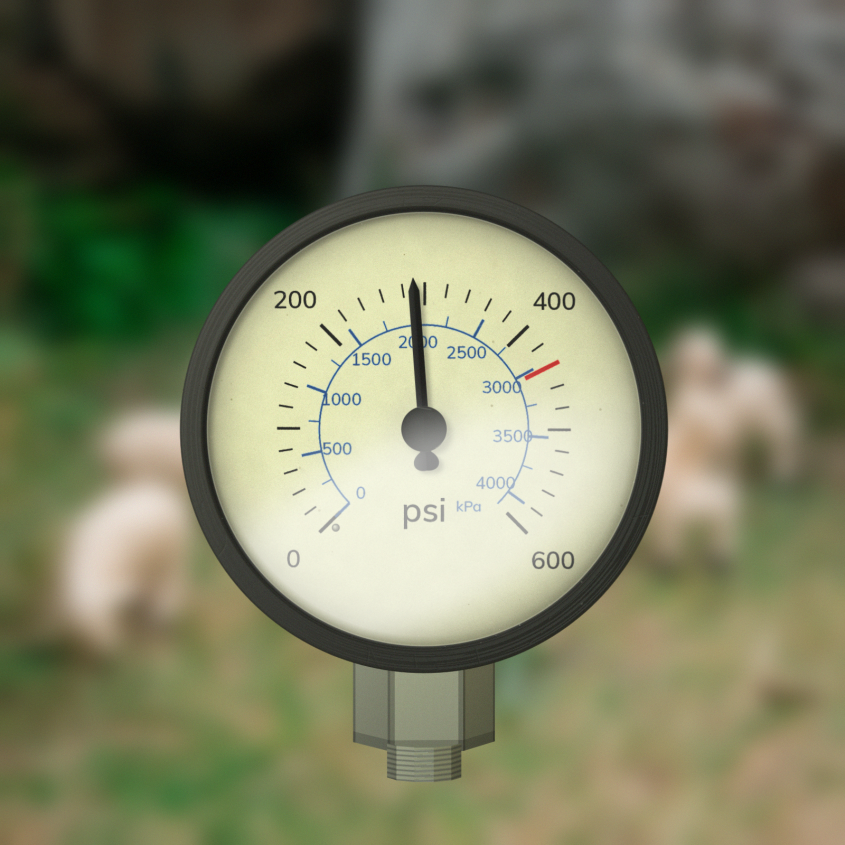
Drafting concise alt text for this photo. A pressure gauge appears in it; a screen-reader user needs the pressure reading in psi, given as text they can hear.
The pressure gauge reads 290 psi
